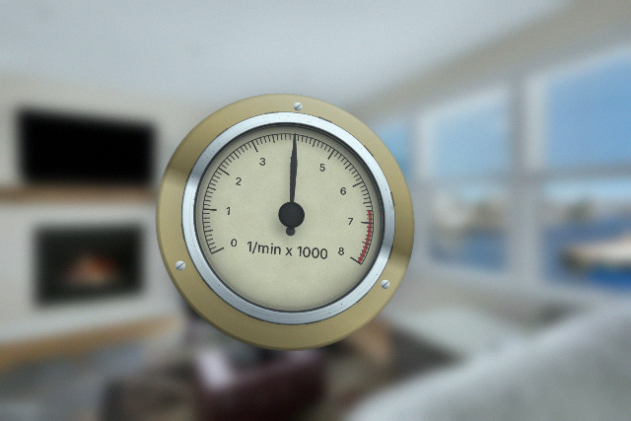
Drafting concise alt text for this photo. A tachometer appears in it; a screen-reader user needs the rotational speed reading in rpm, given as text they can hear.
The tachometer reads 4000 rpm
